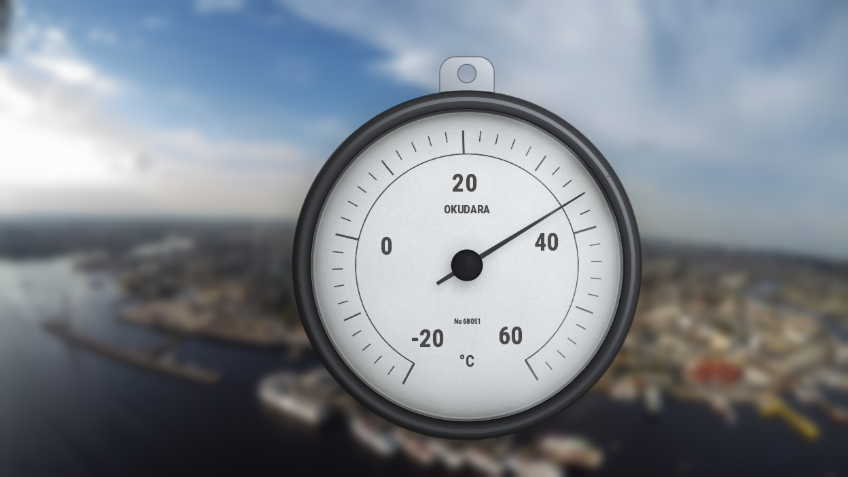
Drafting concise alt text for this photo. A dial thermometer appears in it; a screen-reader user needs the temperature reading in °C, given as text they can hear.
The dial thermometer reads 36 °C
